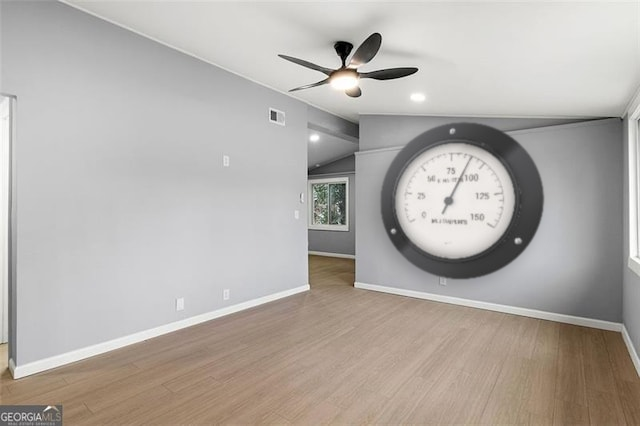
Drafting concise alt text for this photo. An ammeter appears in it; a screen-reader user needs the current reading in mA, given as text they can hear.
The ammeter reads 90 mA
